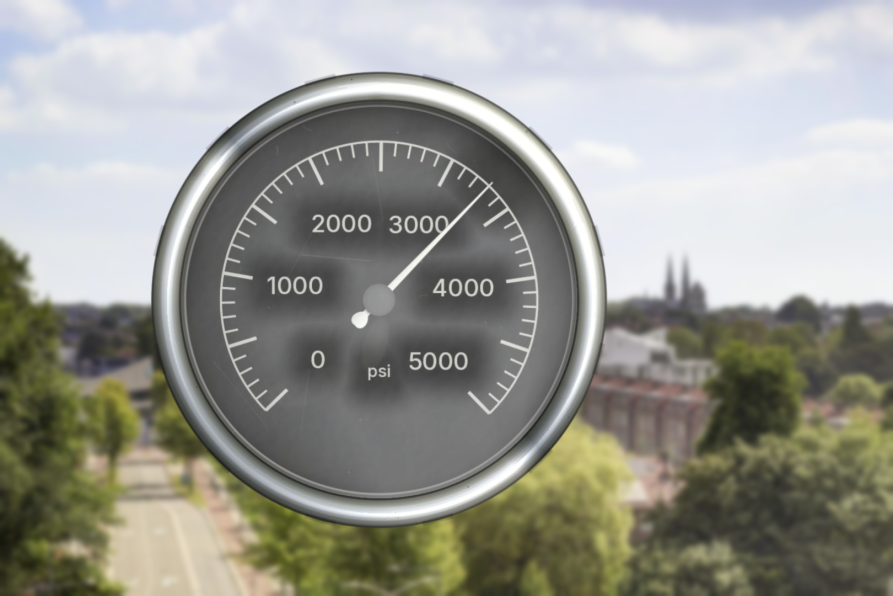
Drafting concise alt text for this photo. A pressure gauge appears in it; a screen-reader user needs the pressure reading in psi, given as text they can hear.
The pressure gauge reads 3300 psi
